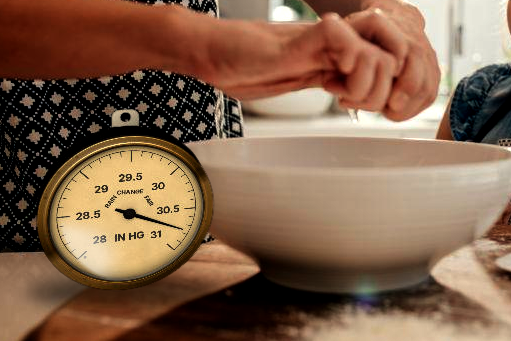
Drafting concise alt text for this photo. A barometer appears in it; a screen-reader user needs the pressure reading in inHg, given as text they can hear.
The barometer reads 30.75 inHg
